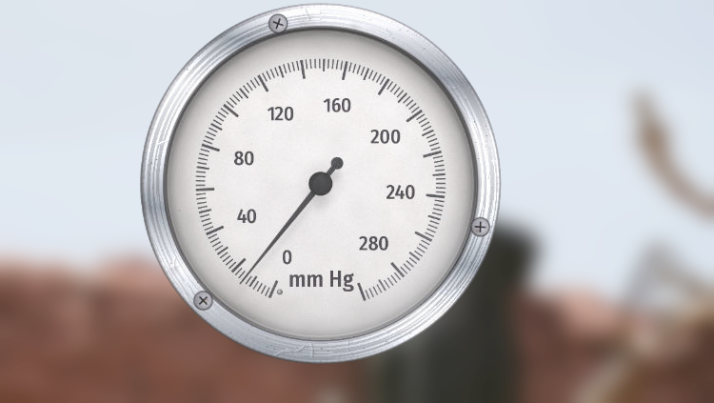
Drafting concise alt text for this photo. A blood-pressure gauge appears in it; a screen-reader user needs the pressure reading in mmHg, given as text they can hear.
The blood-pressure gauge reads 14 mmHg
